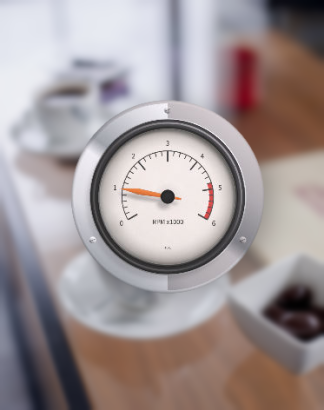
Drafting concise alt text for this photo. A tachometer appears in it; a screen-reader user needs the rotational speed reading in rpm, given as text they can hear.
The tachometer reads 1000 rpm
